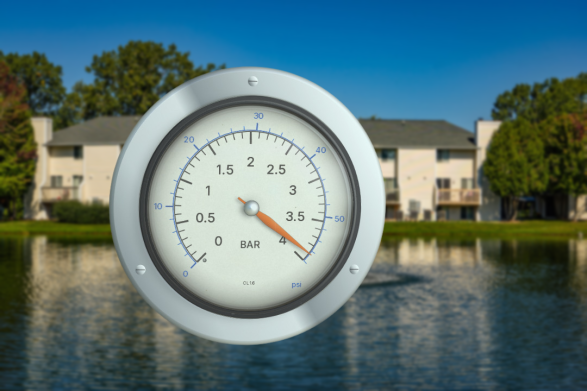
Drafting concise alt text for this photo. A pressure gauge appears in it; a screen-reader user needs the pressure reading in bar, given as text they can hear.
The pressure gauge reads 3.9 bar
